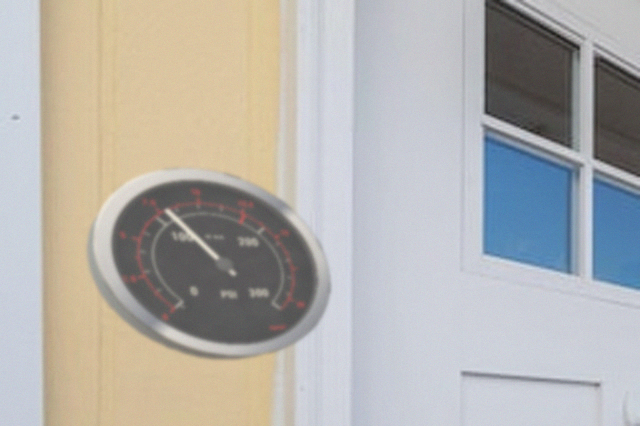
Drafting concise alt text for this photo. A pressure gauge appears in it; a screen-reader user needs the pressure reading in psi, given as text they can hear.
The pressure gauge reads 110 psi
